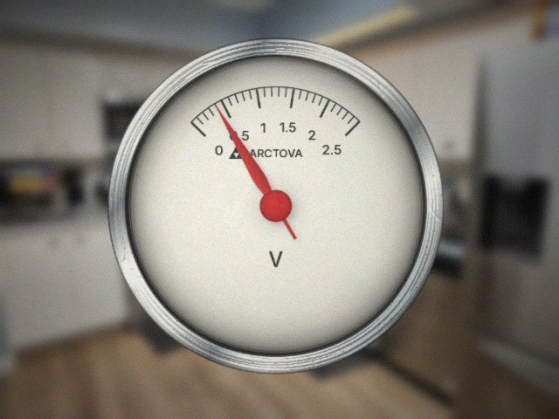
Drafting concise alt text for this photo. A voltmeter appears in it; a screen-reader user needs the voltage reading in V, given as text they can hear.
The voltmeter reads 0.4 V
